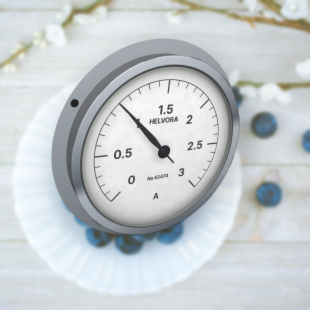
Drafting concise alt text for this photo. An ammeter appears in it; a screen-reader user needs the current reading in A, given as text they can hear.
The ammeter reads 1 A
